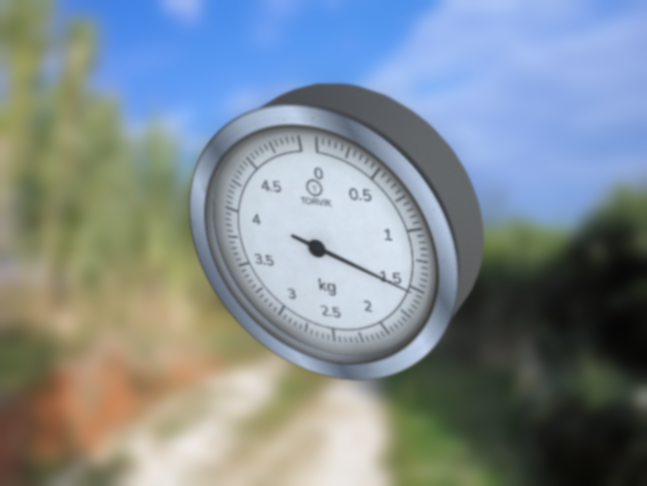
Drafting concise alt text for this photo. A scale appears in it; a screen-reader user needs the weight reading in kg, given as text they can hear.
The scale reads 1.5 kg
